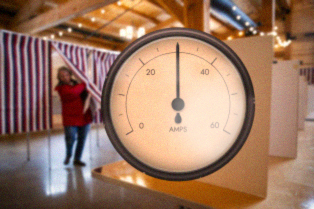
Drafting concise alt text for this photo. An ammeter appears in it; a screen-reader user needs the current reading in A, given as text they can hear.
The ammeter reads 30 A
